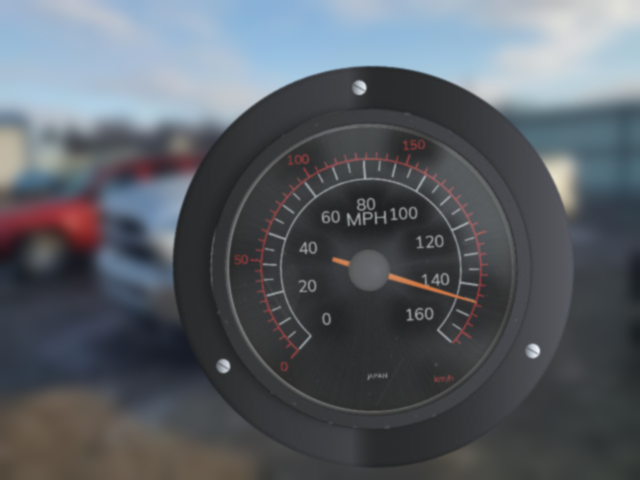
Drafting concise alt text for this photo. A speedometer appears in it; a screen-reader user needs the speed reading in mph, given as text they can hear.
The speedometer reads 145 mph
